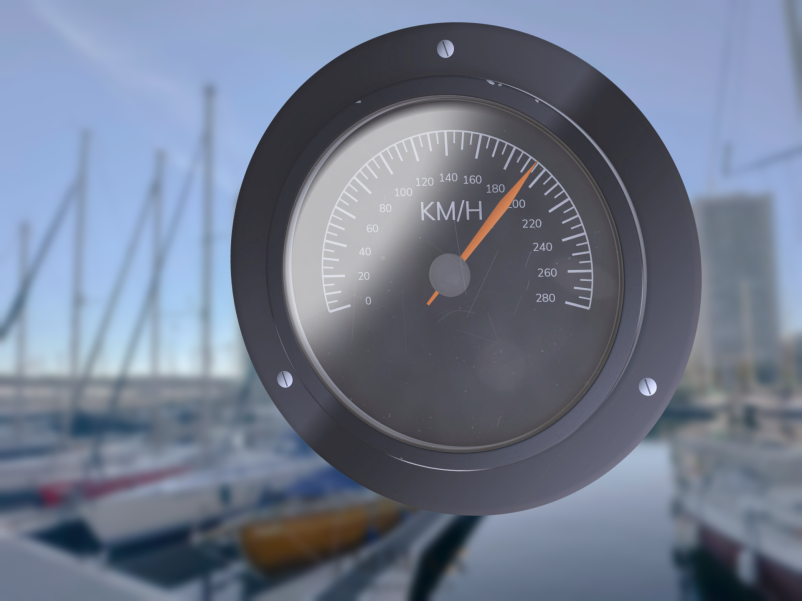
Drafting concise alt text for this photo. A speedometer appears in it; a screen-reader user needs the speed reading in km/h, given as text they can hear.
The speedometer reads 195 km/h
